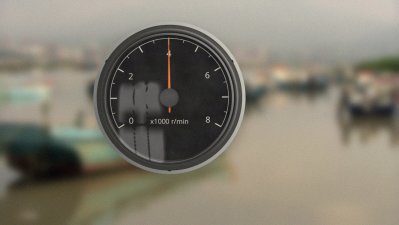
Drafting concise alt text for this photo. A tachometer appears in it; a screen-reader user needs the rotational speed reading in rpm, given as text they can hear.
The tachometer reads 4000 rpm
